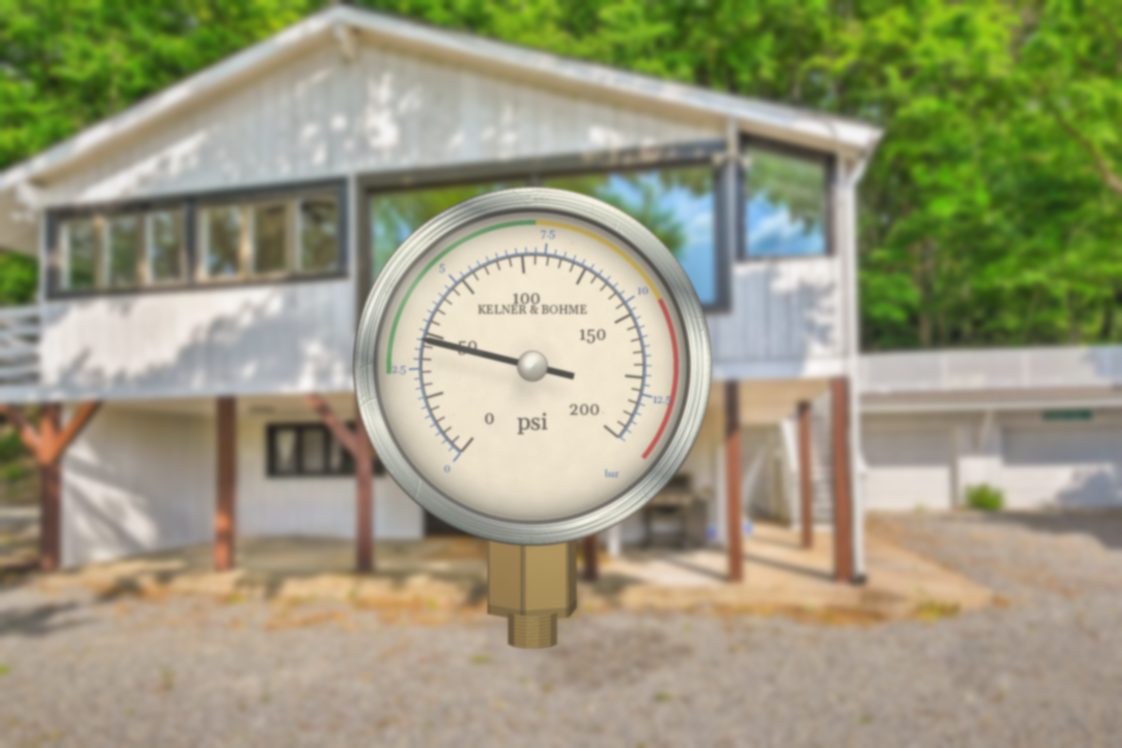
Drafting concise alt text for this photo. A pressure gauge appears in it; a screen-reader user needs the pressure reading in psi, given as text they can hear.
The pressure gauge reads 47.5 psi
